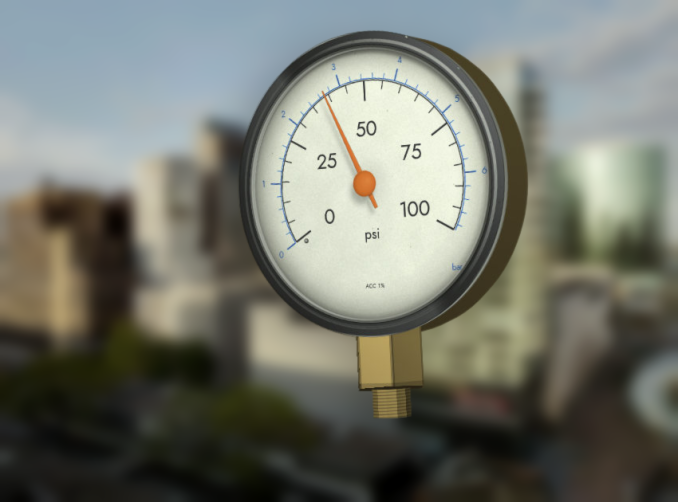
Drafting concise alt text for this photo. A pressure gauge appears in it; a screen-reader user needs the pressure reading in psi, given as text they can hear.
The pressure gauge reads 40 psi
